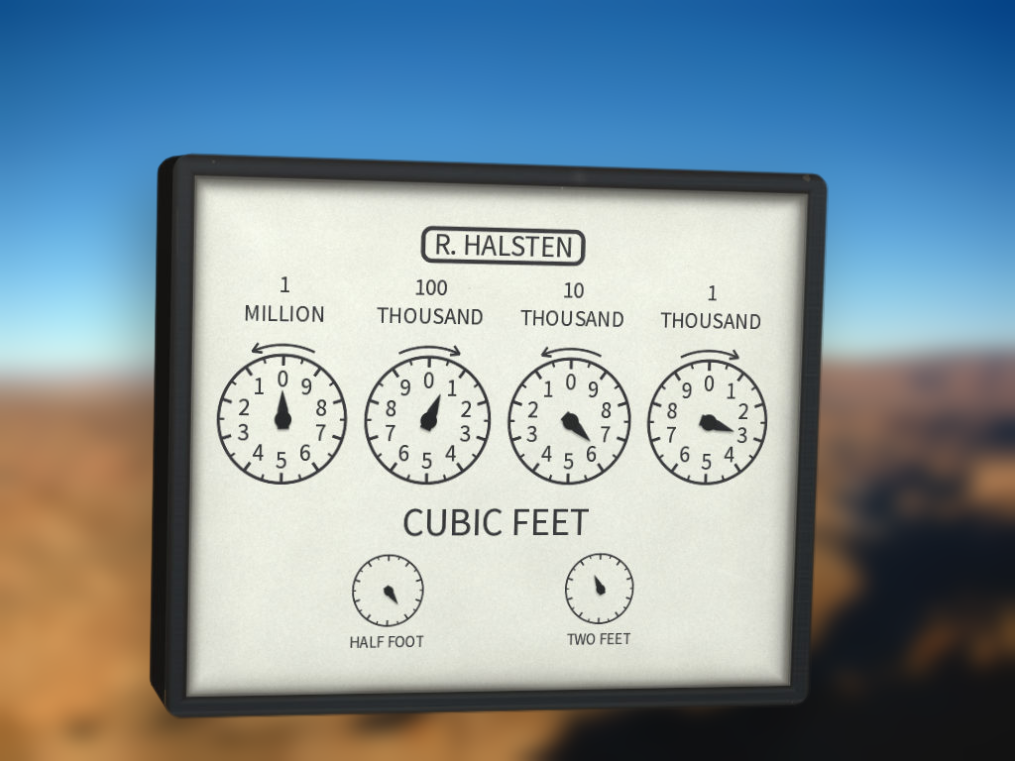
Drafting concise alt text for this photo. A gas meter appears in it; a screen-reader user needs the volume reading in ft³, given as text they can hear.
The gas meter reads 6300 ft³
